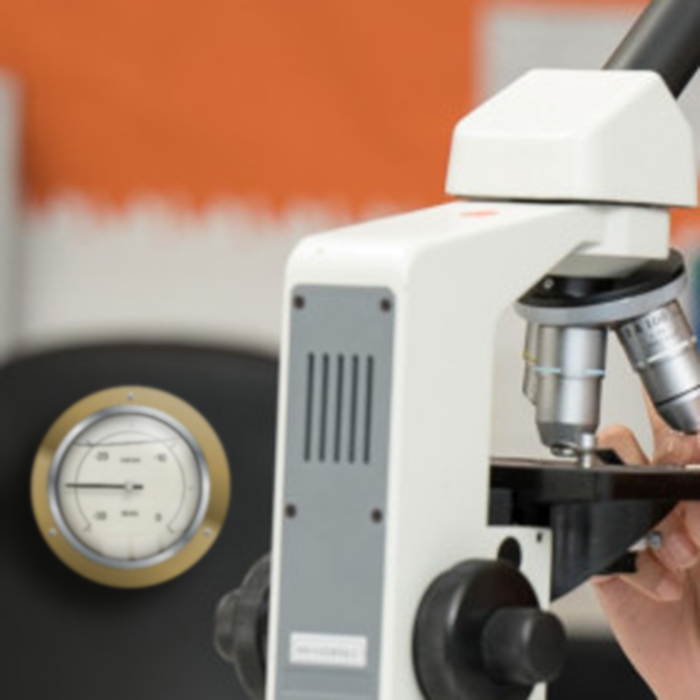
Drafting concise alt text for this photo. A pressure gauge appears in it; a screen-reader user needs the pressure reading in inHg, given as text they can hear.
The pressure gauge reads -25 inHg
